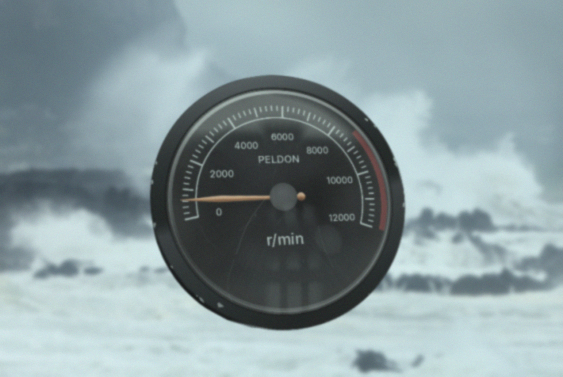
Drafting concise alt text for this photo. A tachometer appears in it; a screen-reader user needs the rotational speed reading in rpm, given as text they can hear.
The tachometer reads 600 rpm
